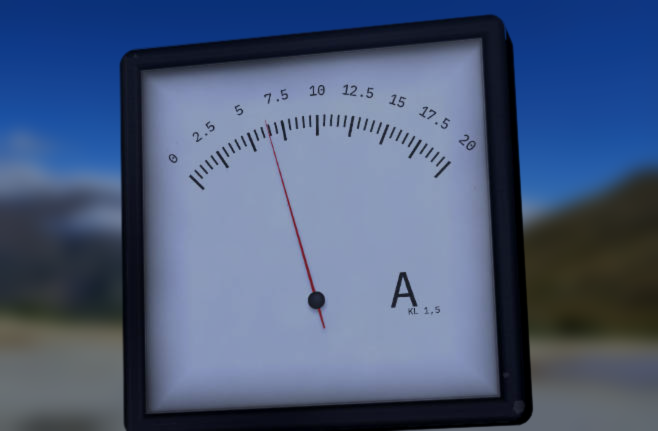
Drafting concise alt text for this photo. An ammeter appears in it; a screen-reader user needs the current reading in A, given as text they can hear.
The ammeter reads 6.5 A
